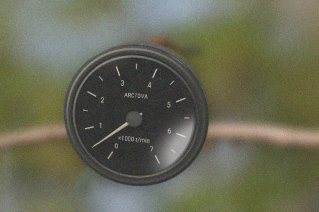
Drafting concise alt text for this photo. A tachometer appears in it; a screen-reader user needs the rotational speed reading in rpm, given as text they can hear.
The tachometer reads 500 rpm
